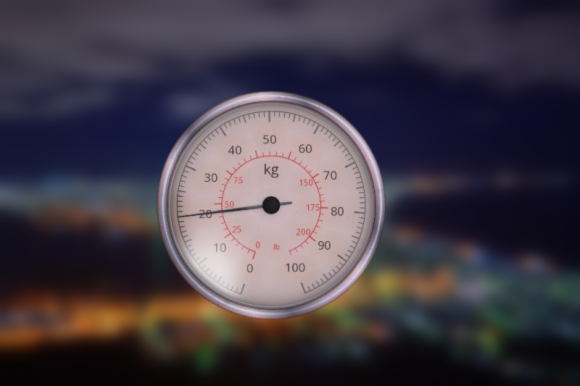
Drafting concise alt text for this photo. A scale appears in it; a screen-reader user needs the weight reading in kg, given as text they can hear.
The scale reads 20 kg
